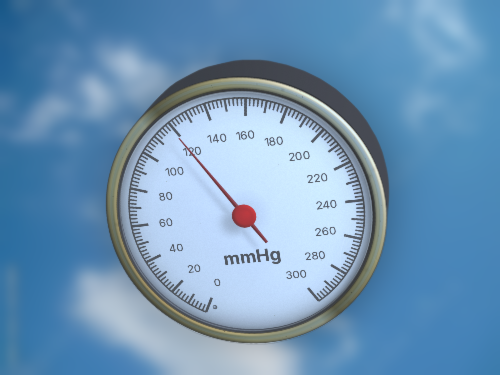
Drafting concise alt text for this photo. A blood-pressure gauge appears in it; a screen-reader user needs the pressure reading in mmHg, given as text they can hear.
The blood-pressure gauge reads 120 mmHg
